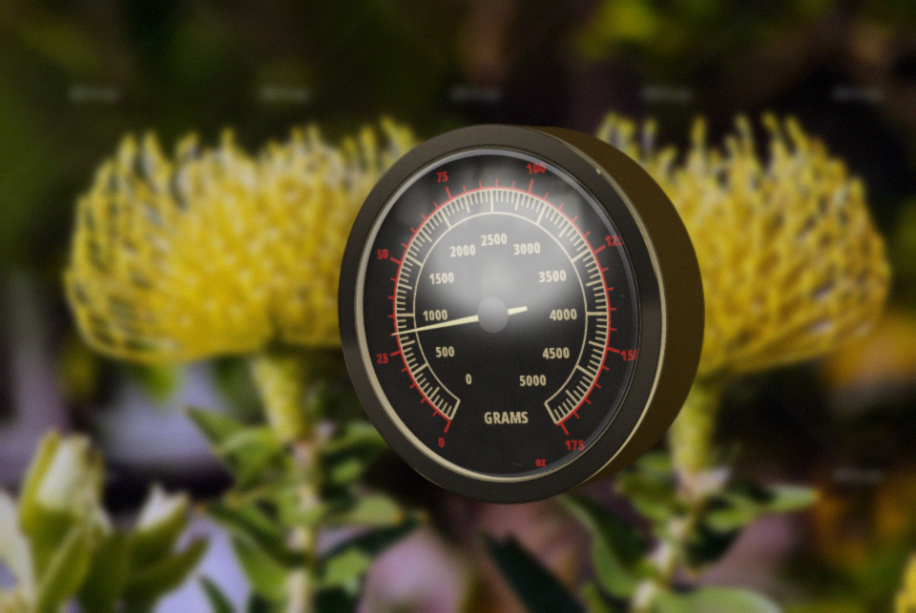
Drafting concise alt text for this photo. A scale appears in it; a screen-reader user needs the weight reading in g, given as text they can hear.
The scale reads 850 g
